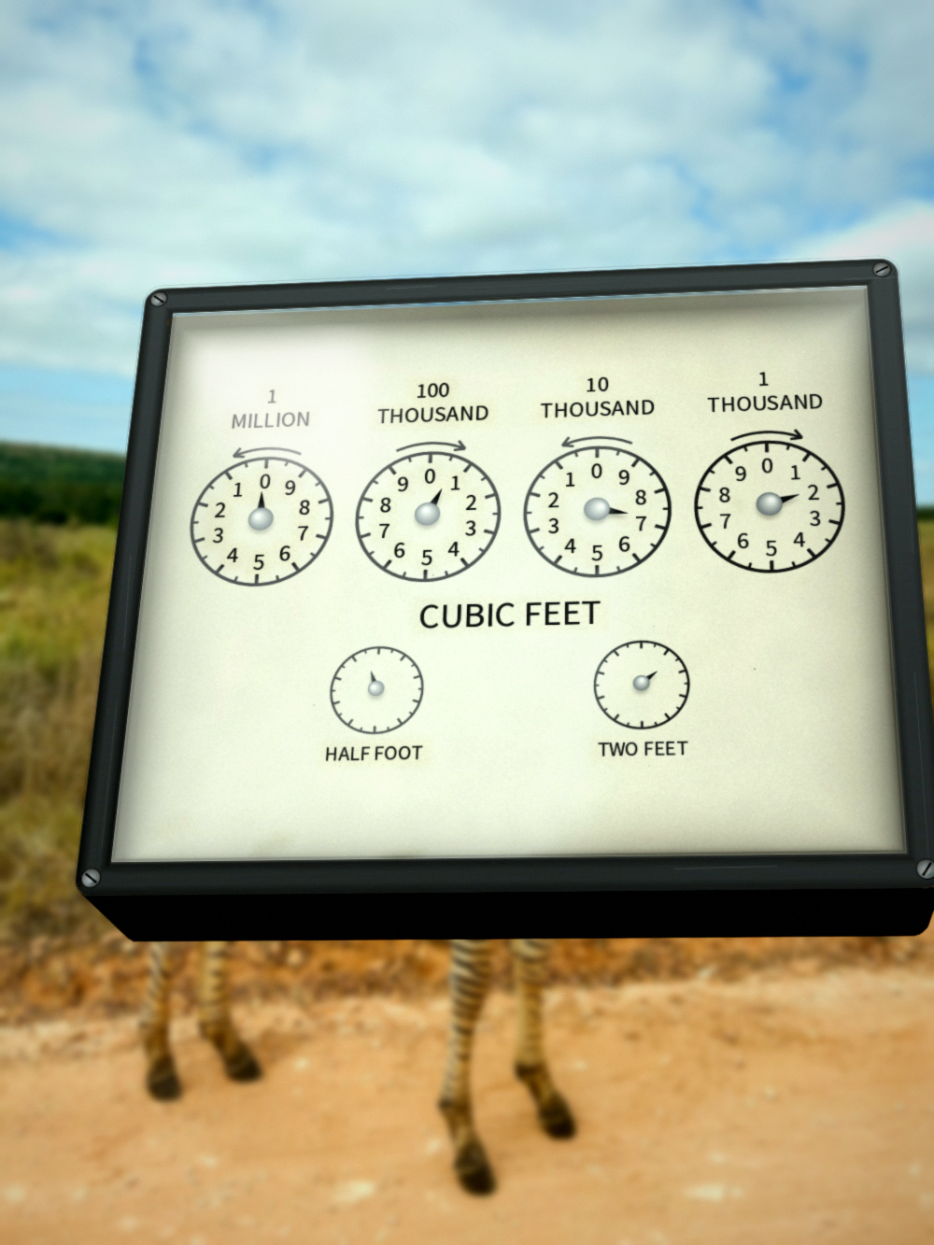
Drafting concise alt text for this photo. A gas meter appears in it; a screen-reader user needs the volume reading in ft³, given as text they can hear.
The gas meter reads 7200 ft³
